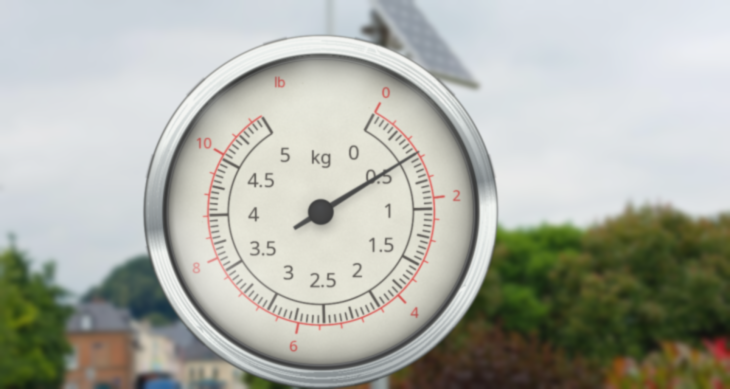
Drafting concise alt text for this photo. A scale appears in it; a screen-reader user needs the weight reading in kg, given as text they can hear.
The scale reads 0.5 kg
